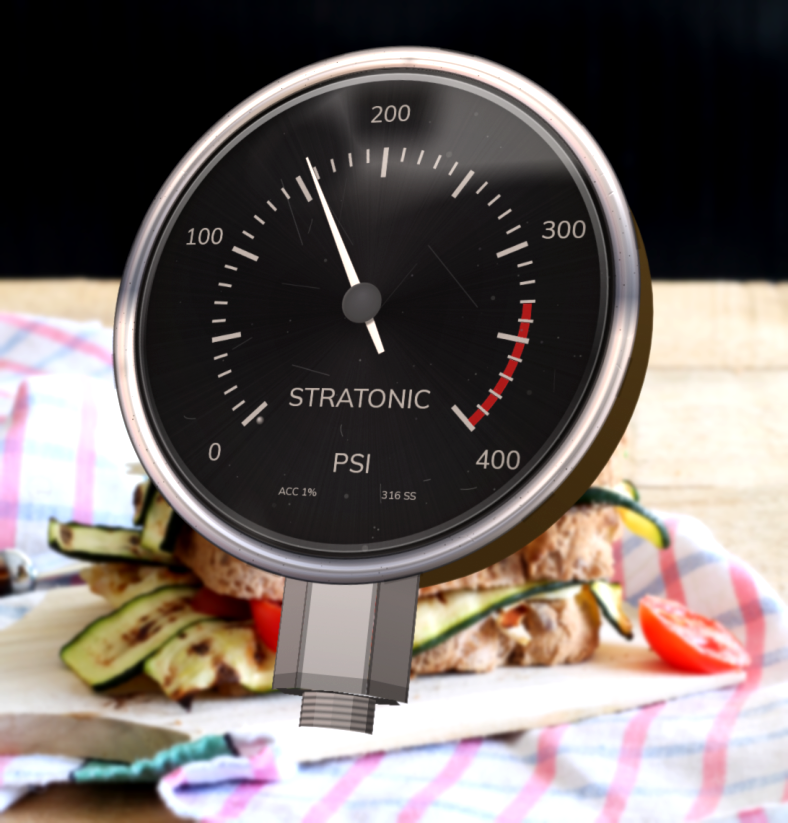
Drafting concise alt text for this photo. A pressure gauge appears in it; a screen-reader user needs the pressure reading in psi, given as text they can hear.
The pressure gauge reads 160 psi
